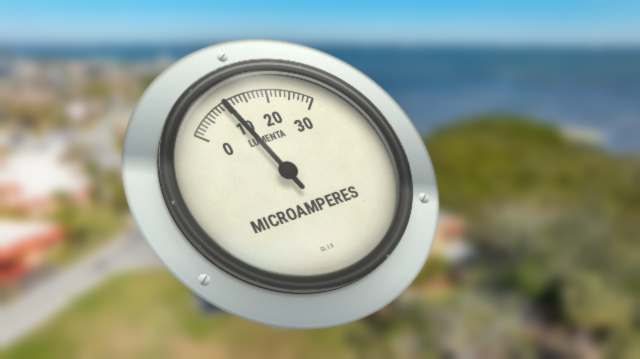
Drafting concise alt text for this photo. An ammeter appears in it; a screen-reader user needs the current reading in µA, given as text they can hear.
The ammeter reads 10 µA
